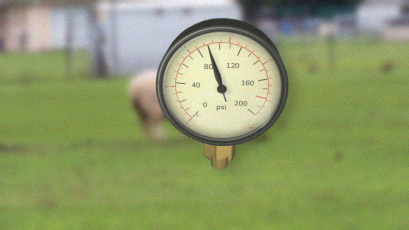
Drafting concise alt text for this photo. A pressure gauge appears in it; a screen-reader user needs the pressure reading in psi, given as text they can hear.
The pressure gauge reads 90 psi
